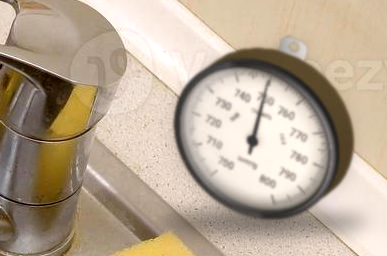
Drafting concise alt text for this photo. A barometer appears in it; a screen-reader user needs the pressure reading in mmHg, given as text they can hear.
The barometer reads 750 mmHg
